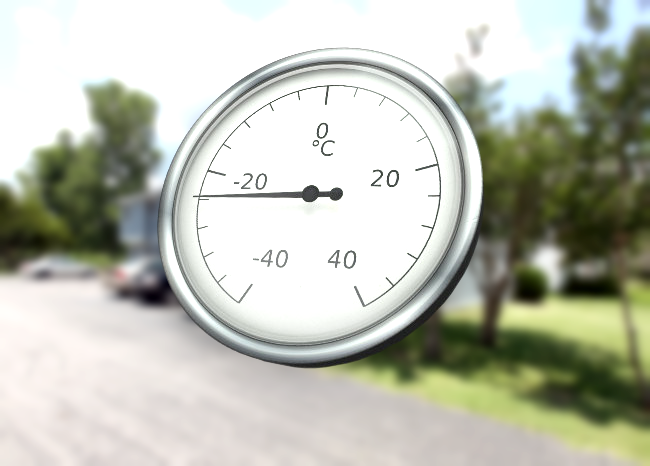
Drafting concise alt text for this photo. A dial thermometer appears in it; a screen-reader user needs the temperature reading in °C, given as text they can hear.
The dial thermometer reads -24 °C
